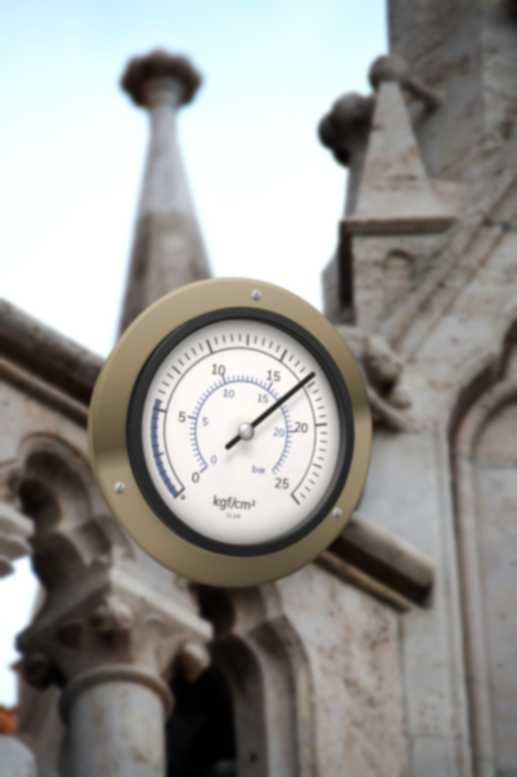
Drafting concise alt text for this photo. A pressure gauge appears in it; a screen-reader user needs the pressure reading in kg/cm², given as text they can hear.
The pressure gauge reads 17 kg/cm²
